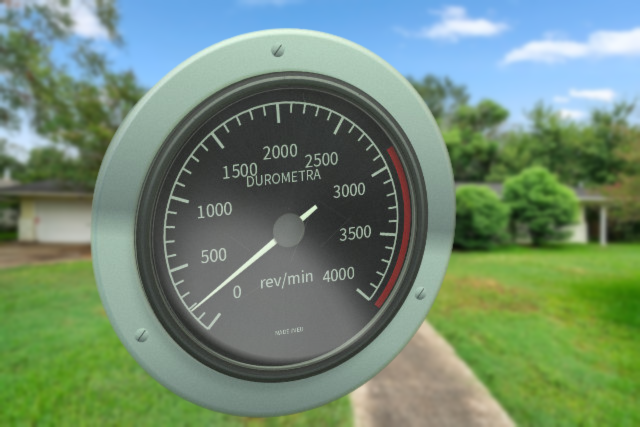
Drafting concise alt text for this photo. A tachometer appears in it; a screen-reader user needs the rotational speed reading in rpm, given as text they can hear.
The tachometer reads 200 rpm
